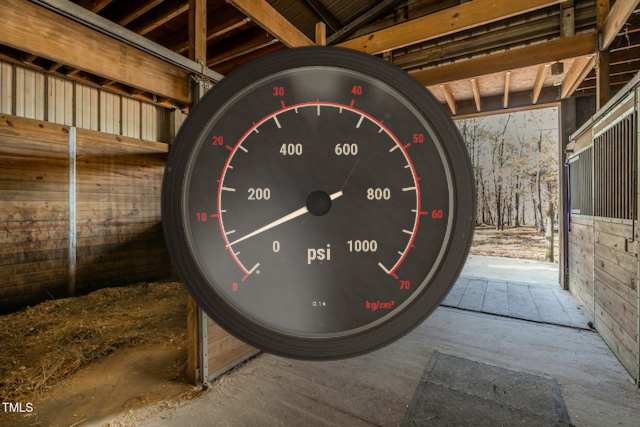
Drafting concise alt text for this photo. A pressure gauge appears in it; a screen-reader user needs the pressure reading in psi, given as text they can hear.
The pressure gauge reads 75 psi
